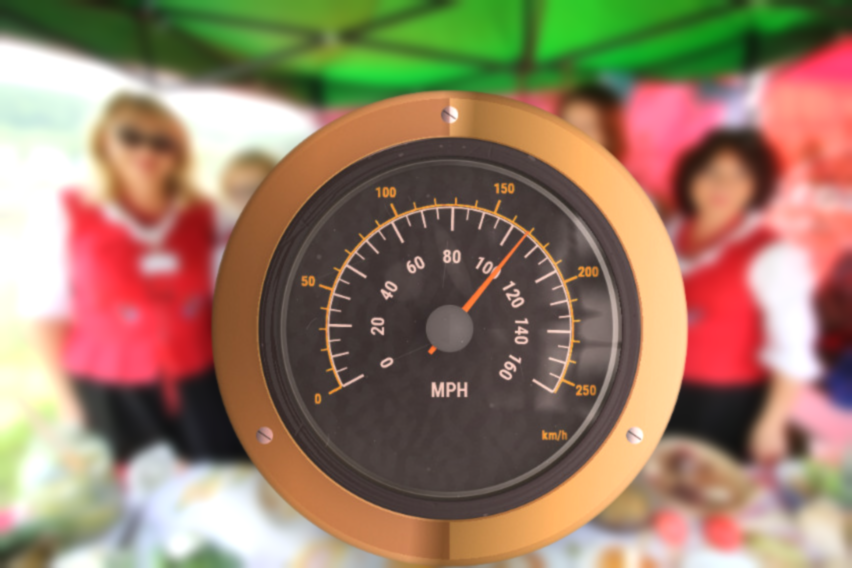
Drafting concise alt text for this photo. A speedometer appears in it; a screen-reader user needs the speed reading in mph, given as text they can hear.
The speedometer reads 105 mph
